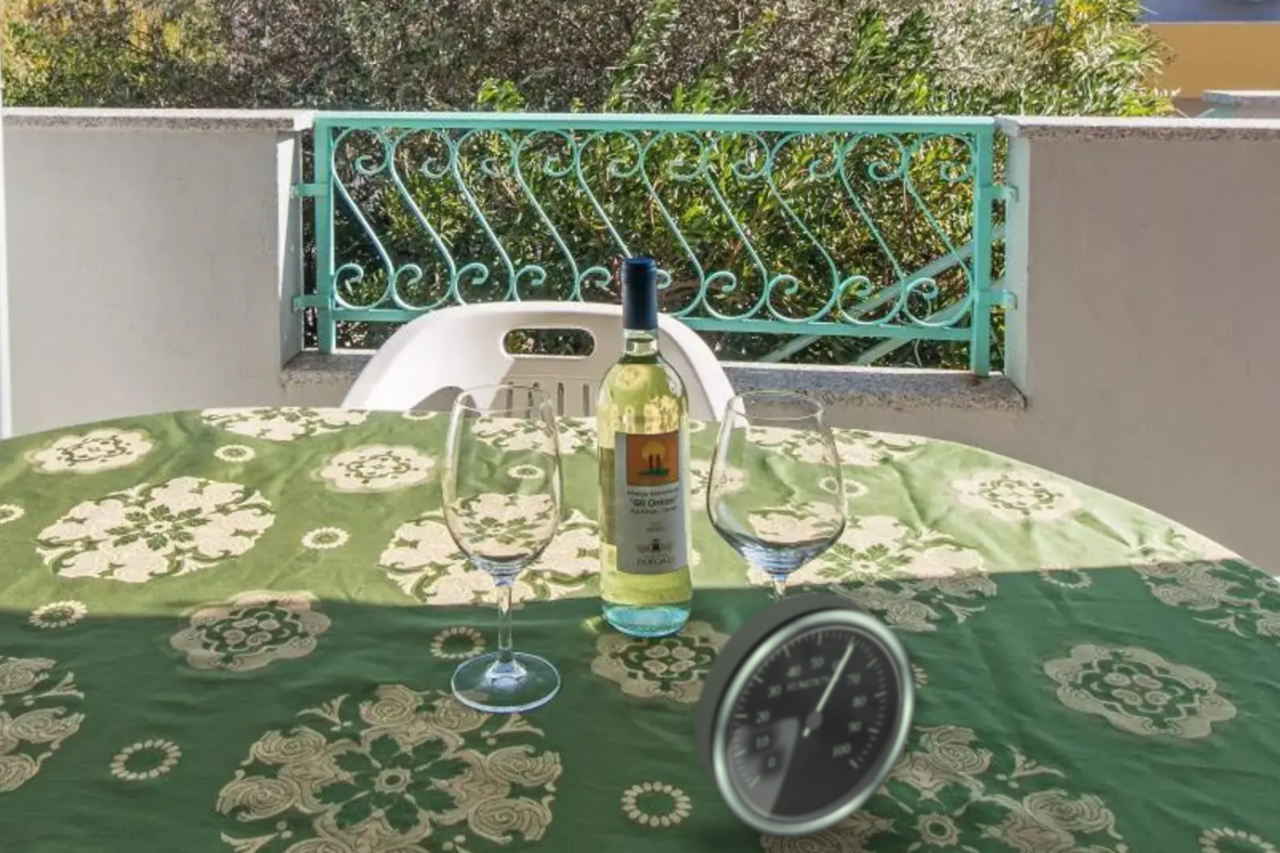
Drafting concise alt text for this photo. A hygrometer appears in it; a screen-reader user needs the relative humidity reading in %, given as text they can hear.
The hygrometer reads 60 %
